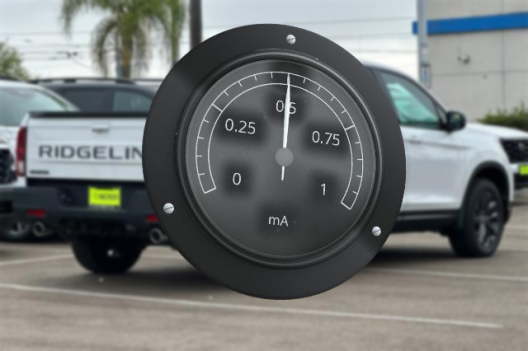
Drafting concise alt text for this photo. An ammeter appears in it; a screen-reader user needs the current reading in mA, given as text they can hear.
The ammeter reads 0.5 mA
